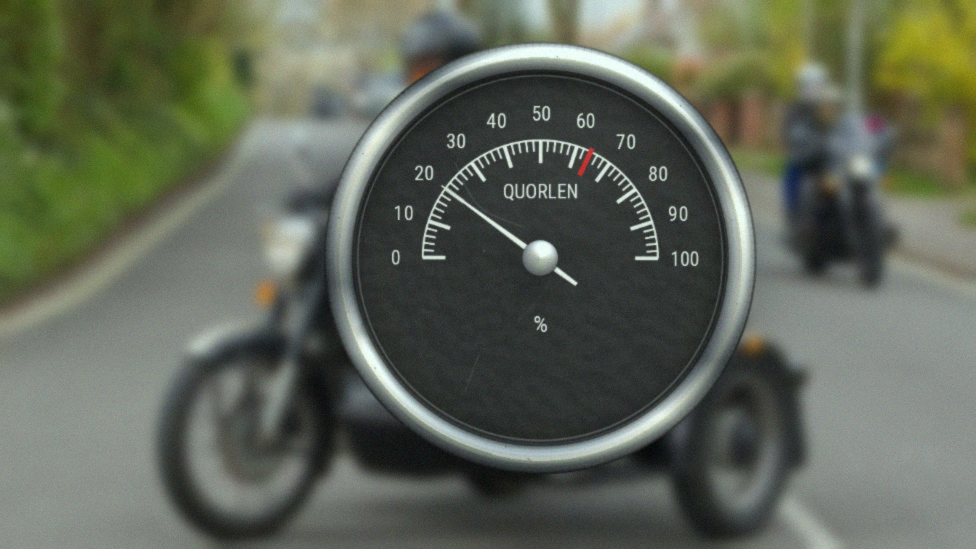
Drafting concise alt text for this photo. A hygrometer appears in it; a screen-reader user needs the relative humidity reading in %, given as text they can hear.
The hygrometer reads 20 %
